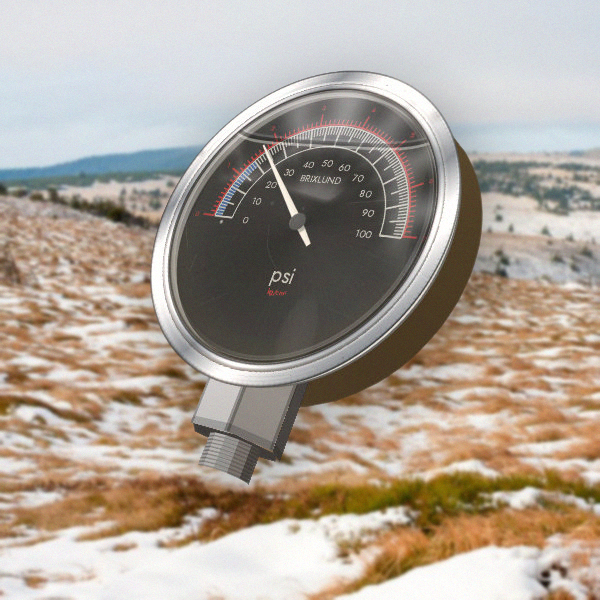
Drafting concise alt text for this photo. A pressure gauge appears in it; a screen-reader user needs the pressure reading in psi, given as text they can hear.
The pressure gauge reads 25 psi
